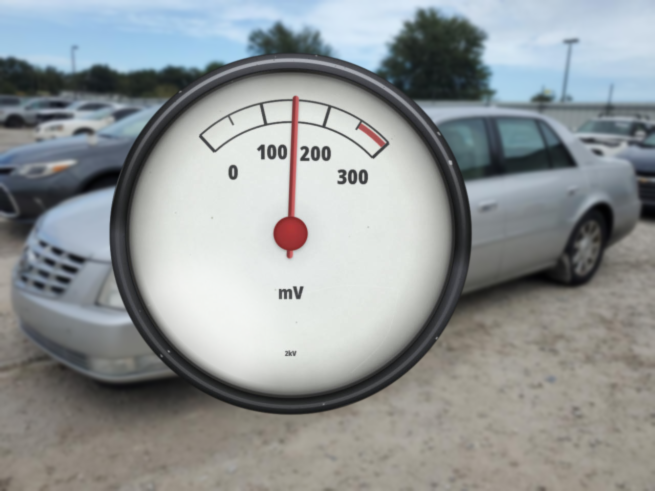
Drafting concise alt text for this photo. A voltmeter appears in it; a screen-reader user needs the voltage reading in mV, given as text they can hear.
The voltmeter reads 150 mV
